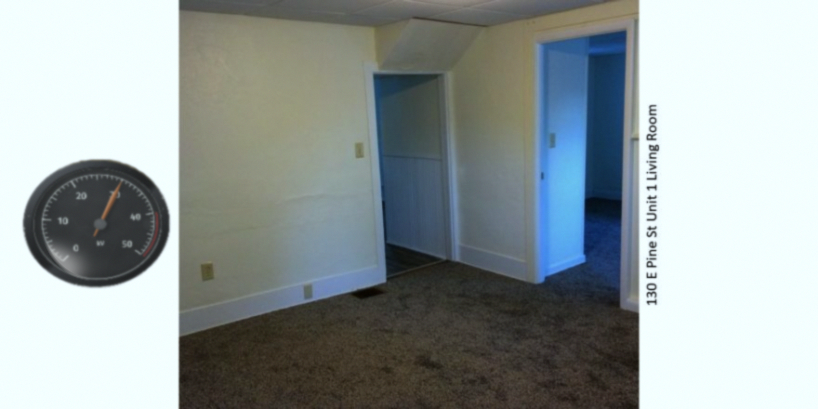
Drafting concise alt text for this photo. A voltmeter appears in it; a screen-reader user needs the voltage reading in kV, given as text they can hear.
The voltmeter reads 30 kV
